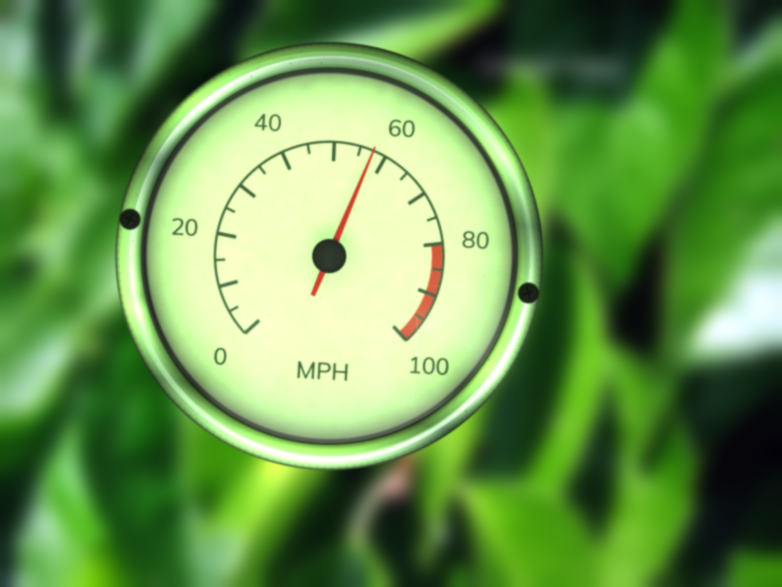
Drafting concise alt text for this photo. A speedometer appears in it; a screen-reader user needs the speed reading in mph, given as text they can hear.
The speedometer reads 57.5 mph
